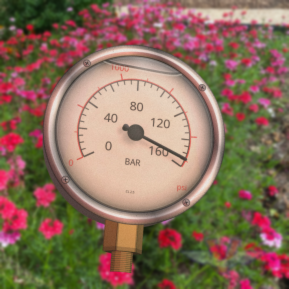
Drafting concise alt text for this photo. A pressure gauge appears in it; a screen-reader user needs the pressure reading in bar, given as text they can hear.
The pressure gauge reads 155 bar
